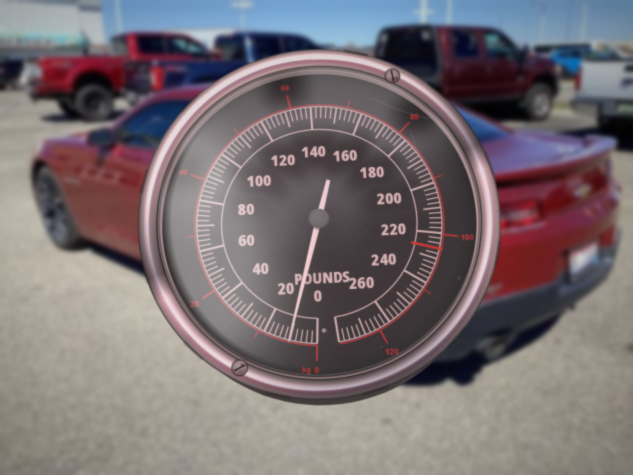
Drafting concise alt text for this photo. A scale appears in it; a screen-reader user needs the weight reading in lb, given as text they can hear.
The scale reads 10 lb
